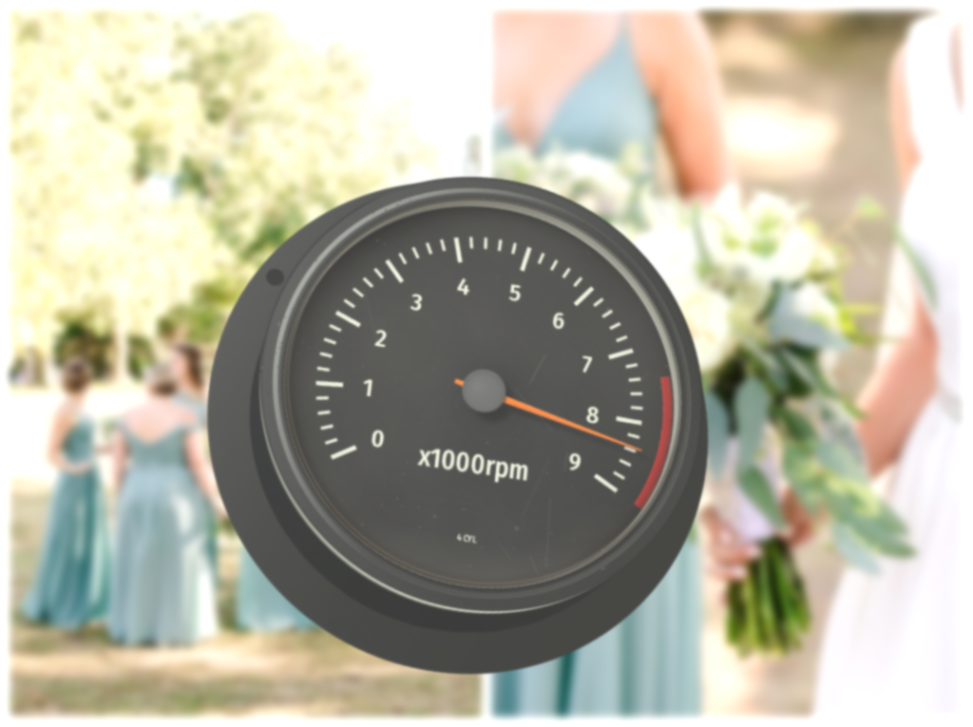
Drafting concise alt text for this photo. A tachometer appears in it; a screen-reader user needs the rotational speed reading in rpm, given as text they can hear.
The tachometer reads 8400 rpm
